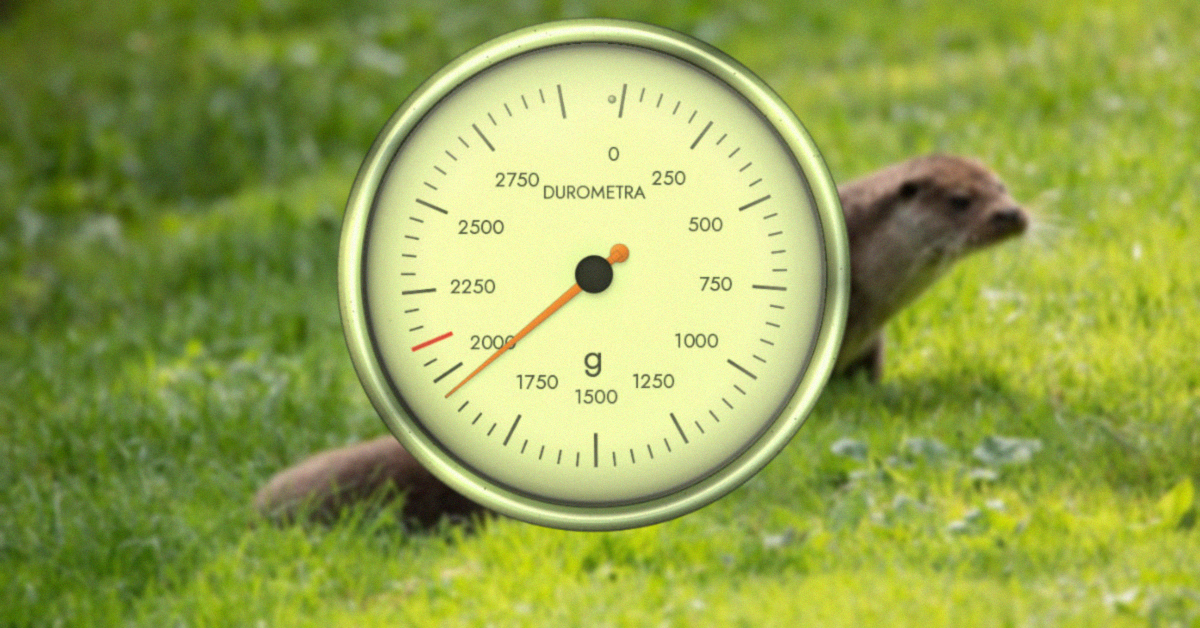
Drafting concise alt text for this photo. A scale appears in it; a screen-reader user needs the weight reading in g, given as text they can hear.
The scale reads 1950 g
